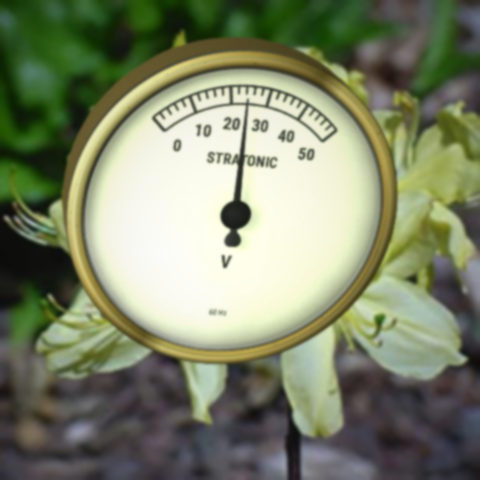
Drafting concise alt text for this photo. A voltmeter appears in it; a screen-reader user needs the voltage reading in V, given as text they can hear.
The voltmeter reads 24 V
